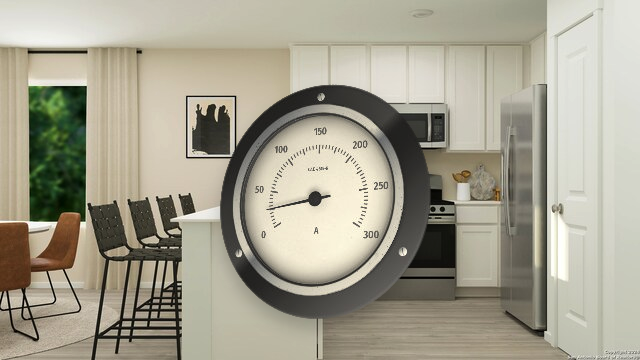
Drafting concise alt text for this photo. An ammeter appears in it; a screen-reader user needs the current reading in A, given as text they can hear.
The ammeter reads 25 A
